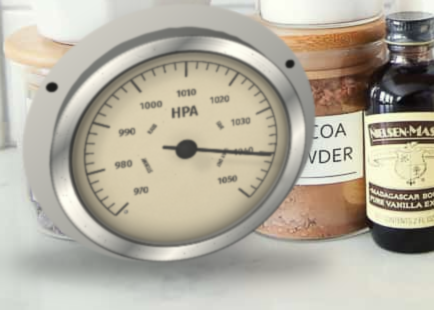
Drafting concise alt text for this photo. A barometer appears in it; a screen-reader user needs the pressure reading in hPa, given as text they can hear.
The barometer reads 1040 hPa
